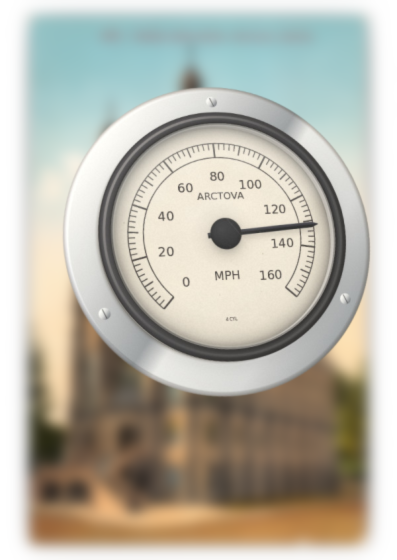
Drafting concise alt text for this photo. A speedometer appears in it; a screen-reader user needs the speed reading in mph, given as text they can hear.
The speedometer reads 132 mph
